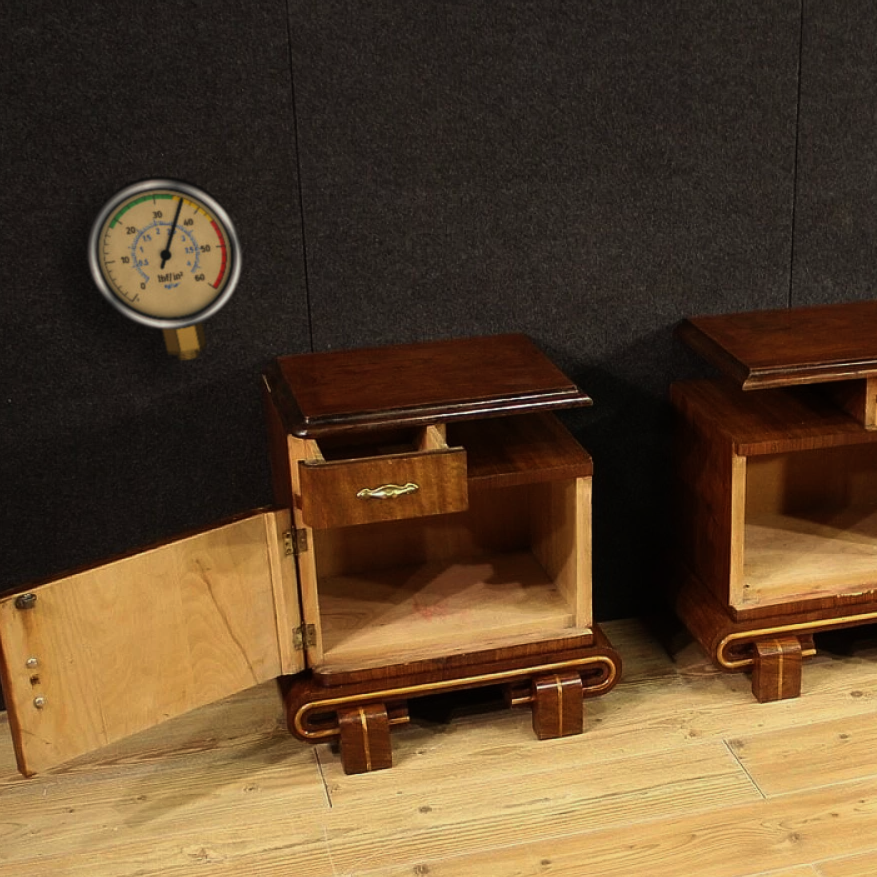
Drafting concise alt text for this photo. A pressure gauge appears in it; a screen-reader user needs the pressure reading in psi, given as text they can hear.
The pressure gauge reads 36 psi
